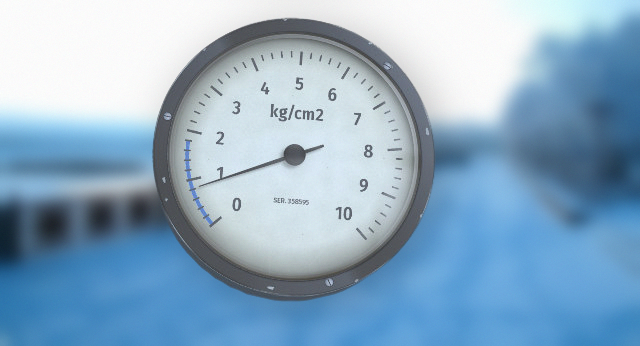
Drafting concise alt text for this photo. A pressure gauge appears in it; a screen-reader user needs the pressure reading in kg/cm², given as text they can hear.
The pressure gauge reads 0.8 kg/cm²
